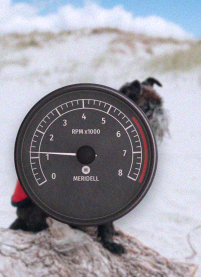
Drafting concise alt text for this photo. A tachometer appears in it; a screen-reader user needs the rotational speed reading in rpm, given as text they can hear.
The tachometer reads 1200 rpm
